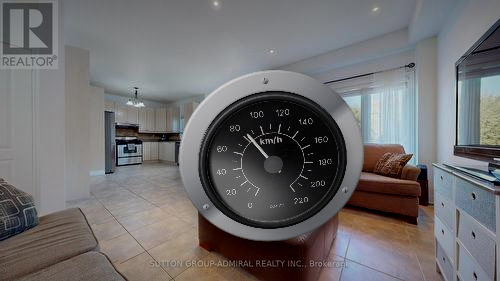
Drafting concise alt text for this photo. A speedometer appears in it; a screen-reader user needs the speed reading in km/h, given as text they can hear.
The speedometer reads 85 km/h
